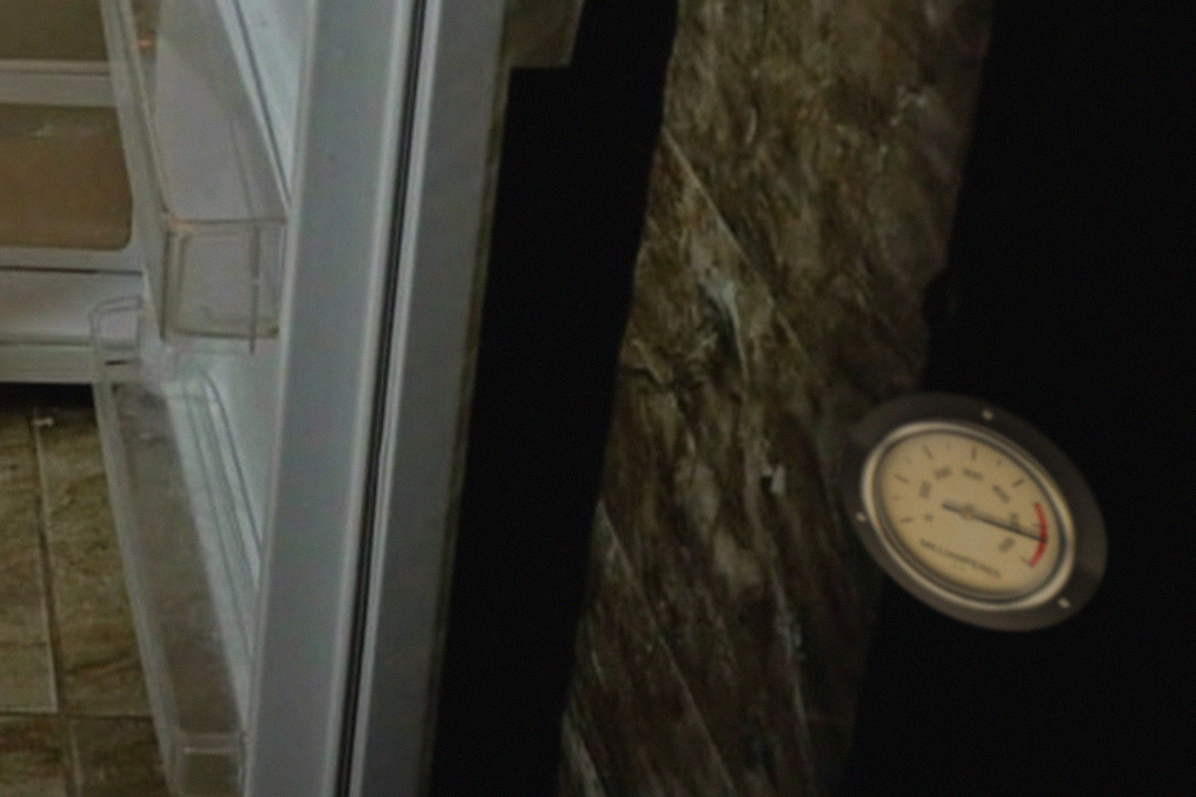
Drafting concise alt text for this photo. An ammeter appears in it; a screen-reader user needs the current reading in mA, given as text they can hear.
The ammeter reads 525 mA
